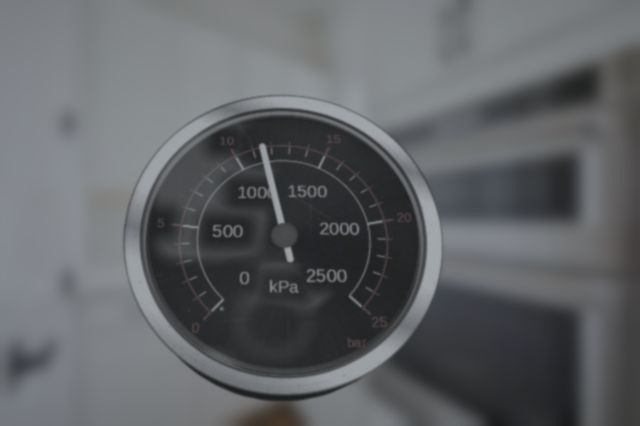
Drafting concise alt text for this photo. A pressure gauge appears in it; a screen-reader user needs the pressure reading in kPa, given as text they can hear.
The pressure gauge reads 1150 kPa
